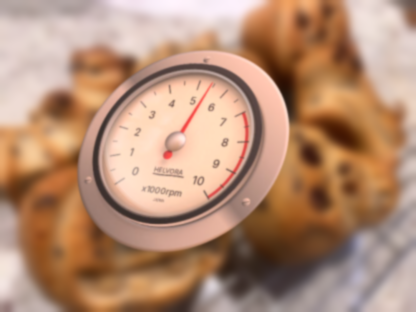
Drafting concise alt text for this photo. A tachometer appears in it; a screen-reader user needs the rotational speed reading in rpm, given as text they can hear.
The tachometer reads 5500 rpm
